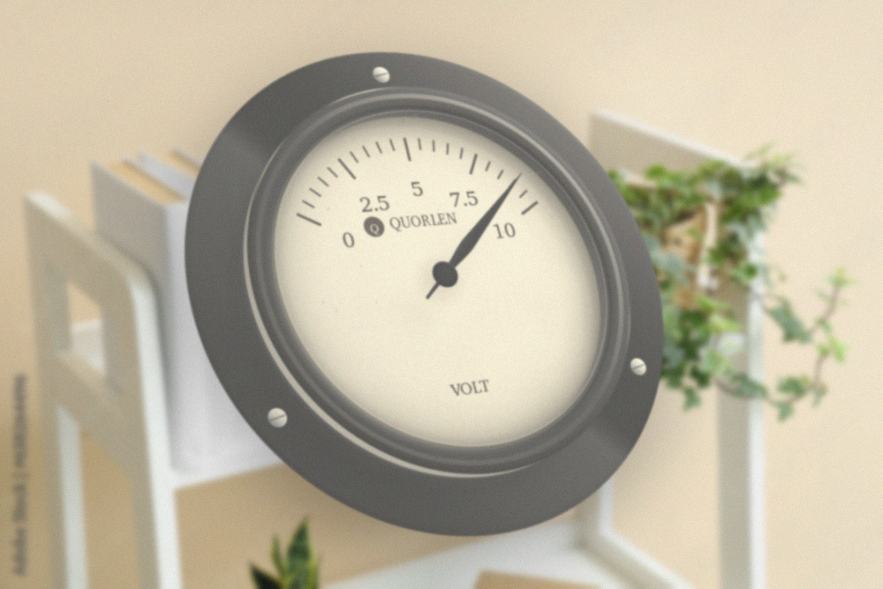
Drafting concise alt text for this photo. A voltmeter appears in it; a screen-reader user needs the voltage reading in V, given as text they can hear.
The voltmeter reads 9 V
